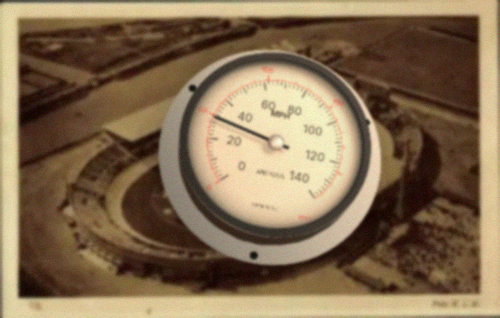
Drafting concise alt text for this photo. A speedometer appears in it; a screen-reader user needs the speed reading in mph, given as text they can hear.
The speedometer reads 30 mph
